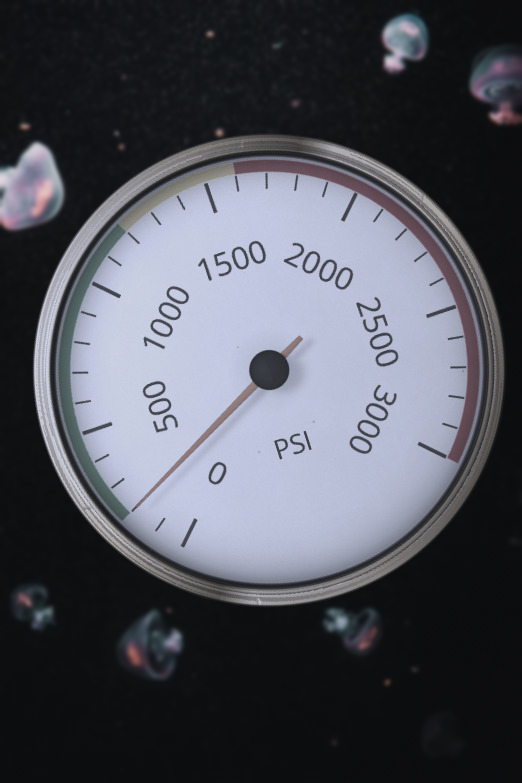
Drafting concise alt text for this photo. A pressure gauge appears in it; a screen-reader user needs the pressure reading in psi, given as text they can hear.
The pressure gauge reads 200 psi
